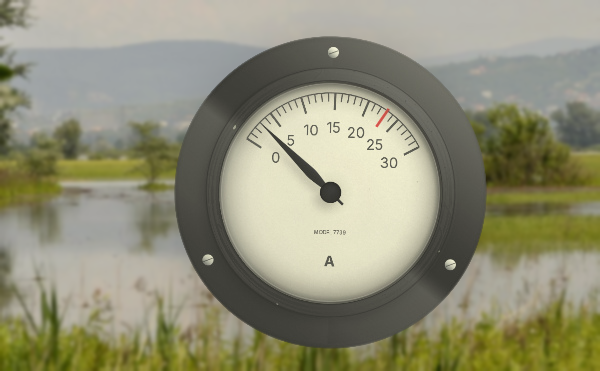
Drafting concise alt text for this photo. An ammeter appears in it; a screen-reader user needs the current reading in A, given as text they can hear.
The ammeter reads 3 A
